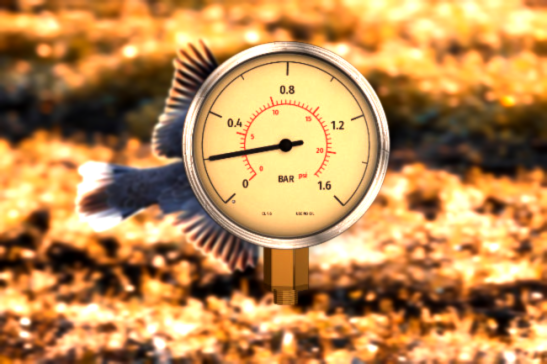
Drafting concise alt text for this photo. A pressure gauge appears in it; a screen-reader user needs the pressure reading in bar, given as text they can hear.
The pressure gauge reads 0.2 bar
